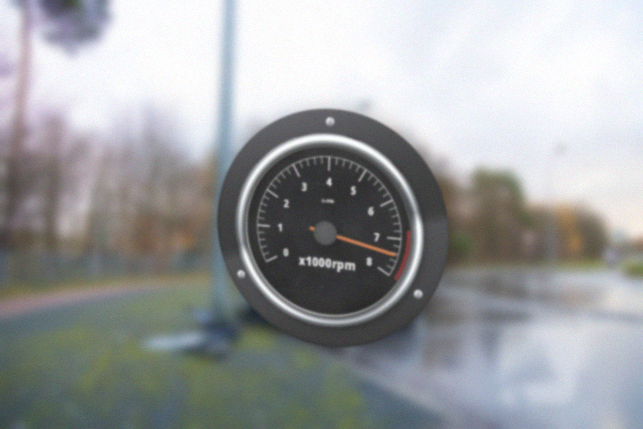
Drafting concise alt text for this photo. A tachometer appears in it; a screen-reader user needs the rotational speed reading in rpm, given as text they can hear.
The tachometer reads 7400 rpm
